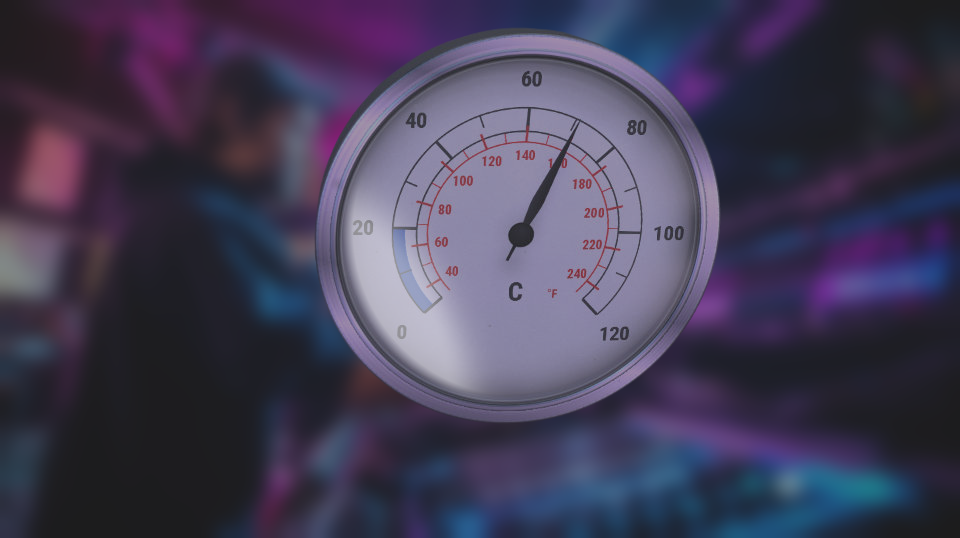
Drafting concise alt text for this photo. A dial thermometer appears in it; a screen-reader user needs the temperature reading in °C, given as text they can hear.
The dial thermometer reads 70 °C
